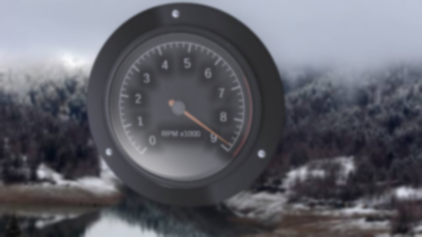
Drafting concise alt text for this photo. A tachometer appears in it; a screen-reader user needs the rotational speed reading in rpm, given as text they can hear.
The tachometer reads 8800 rpm
